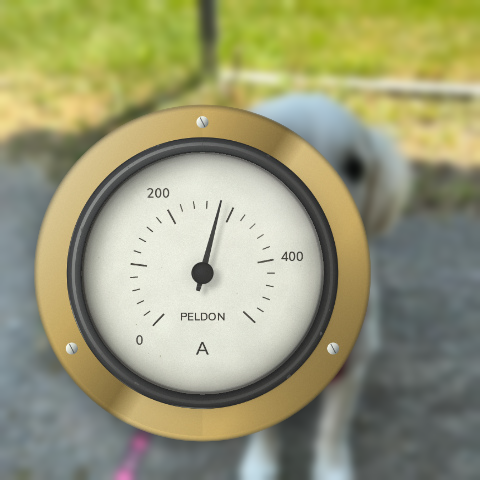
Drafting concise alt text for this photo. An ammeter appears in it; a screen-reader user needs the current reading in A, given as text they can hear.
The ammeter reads 280 A
